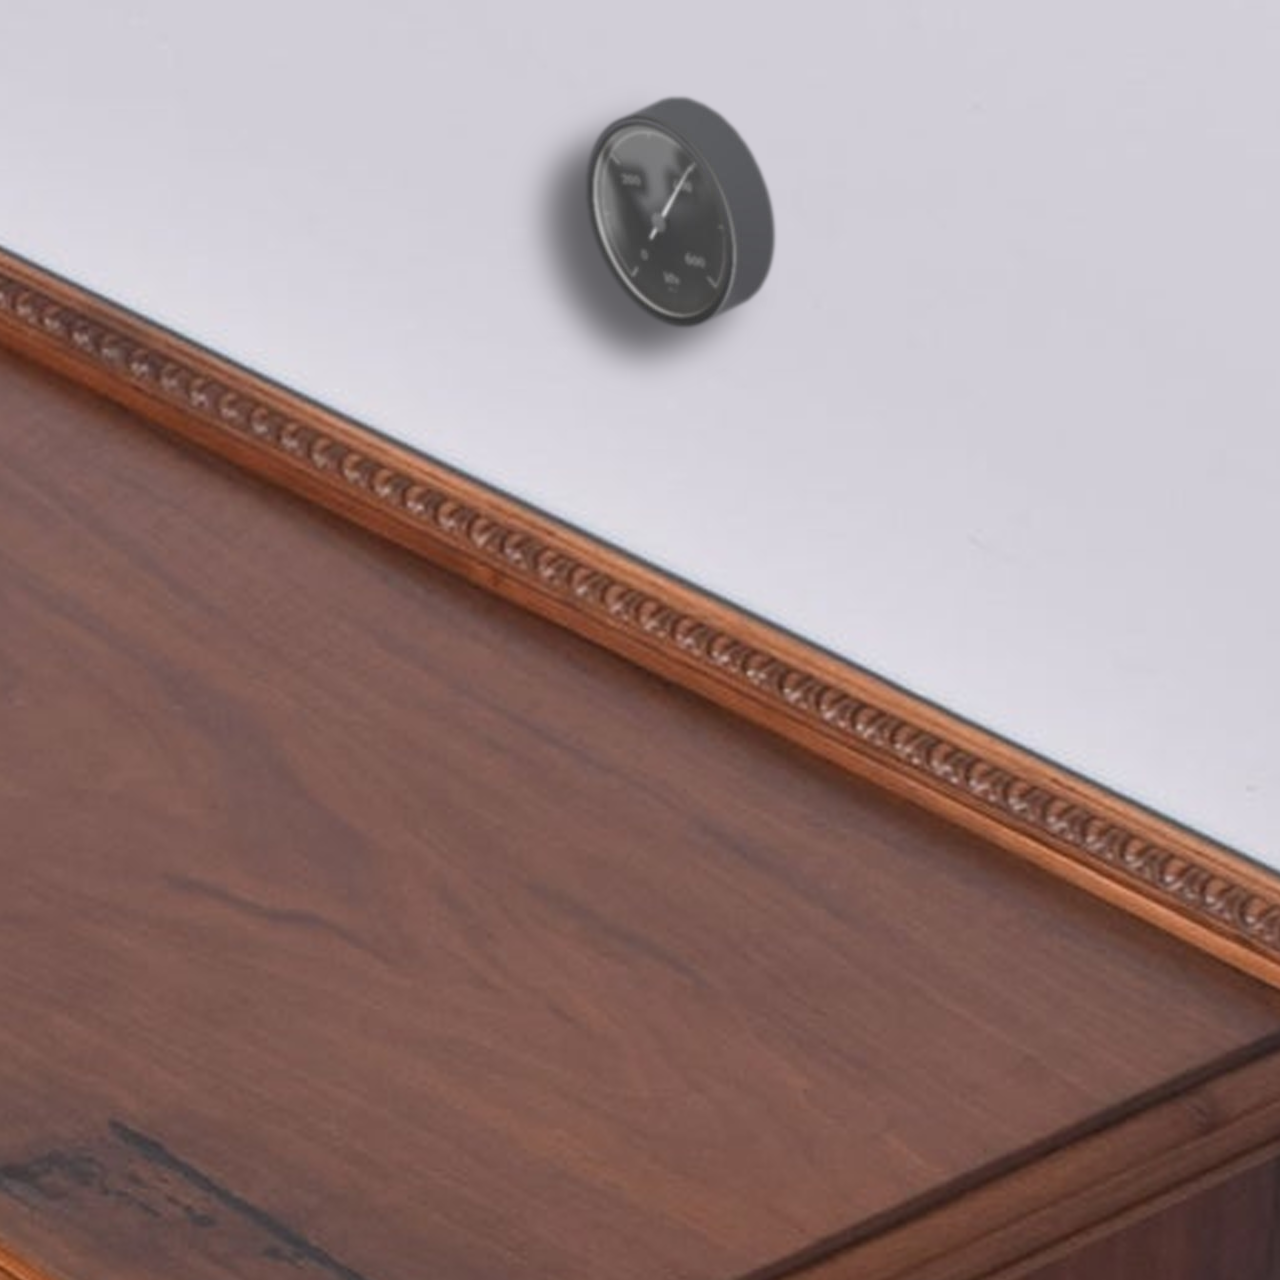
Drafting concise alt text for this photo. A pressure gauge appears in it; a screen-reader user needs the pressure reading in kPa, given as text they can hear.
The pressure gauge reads 400 kPa
